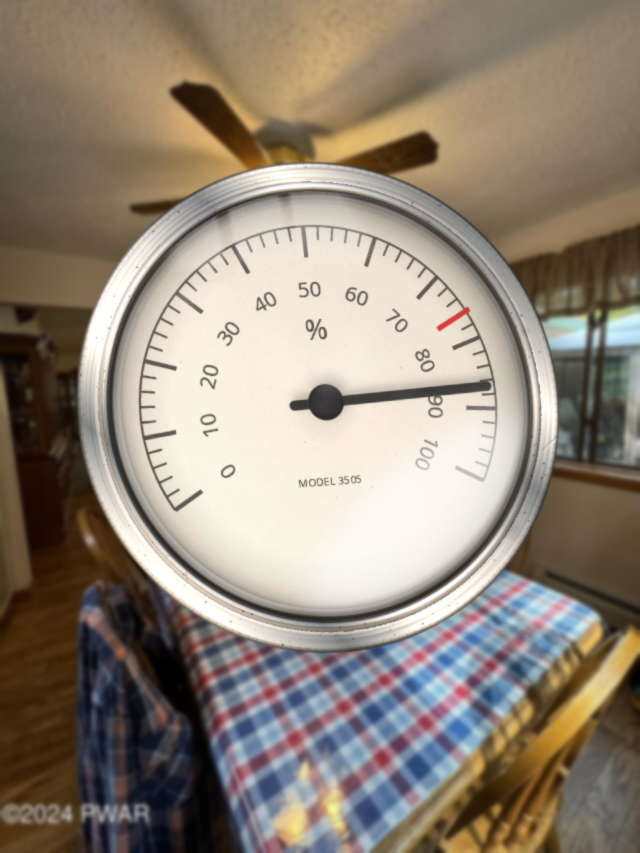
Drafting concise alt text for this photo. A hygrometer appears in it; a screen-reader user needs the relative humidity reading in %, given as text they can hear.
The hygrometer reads 87 %
